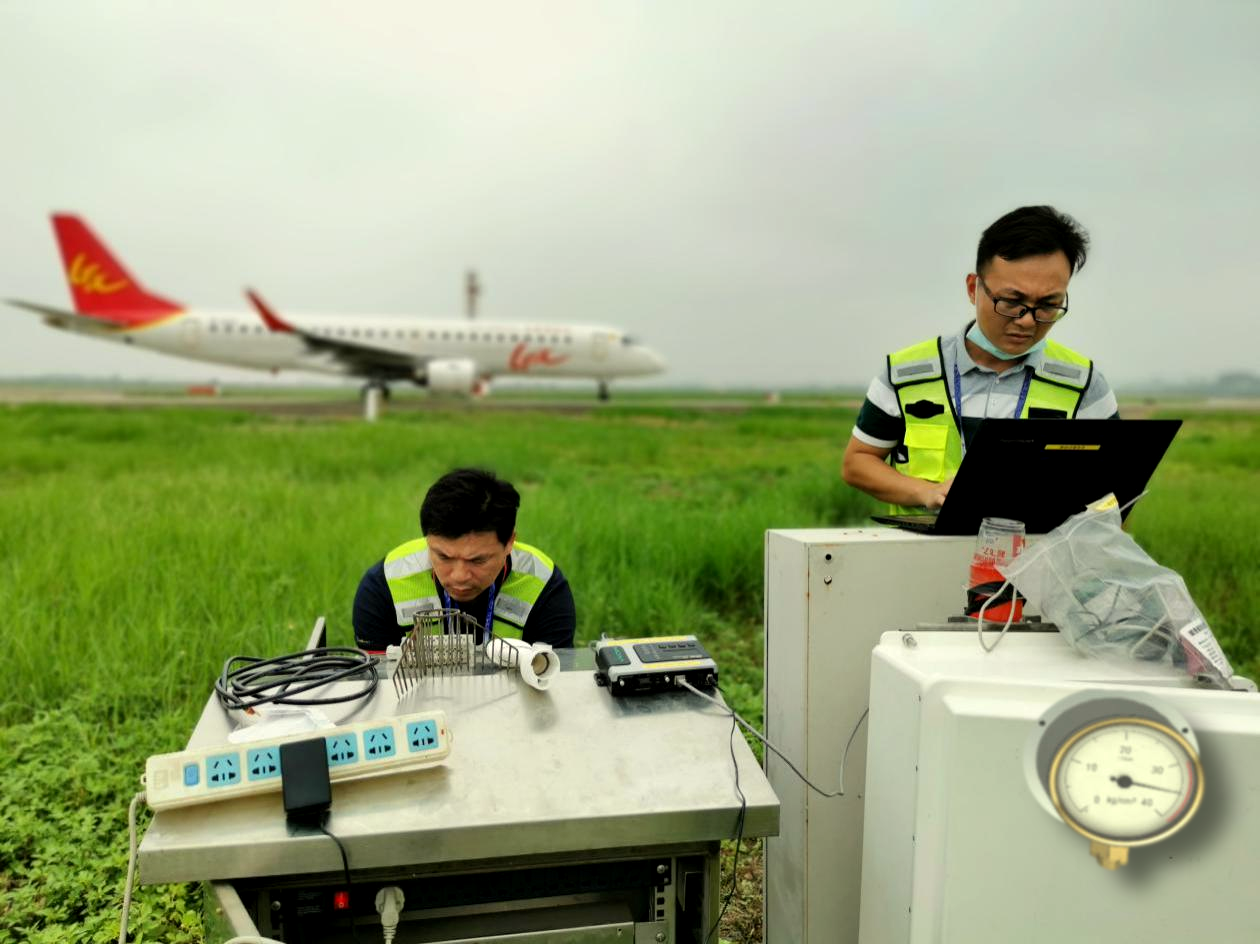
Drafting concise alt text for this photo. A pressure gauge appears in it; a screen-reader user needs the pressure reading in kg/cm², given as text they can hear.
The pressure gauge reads 35 kg/cm²
